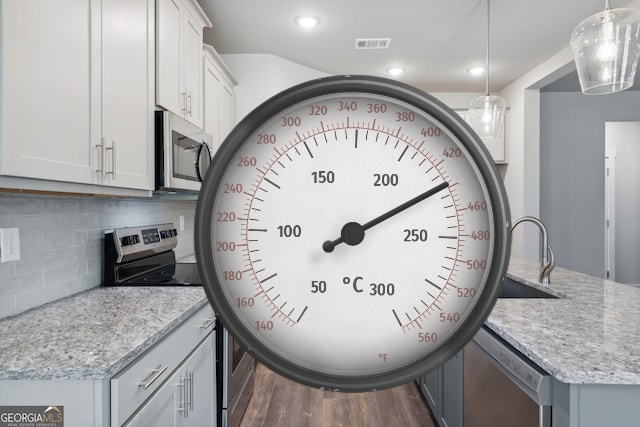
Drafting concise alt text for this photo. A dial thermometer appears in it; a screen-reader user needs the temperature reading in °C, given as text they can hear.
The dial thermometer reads 225 °C
